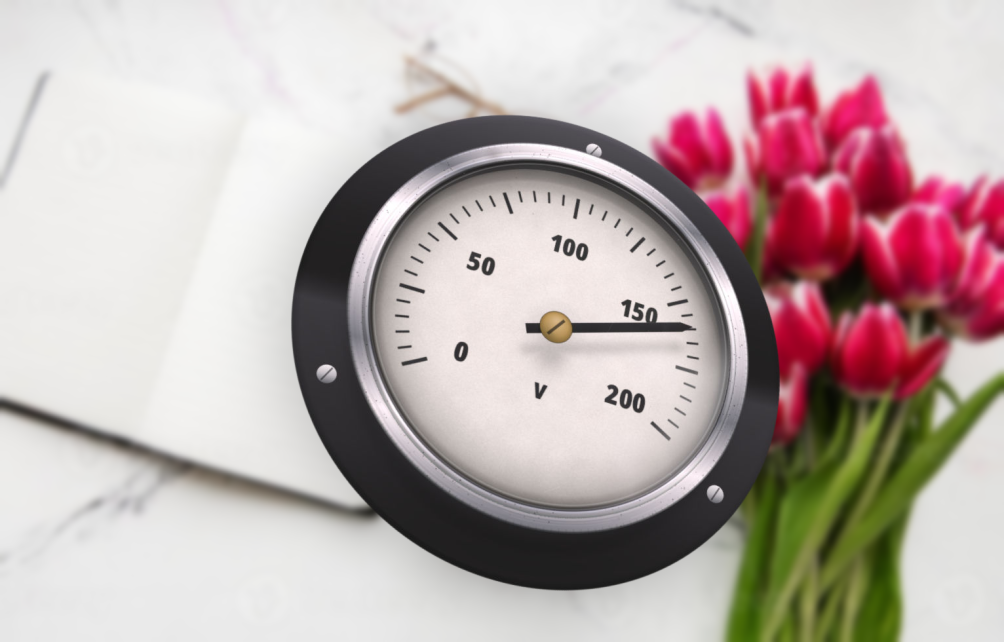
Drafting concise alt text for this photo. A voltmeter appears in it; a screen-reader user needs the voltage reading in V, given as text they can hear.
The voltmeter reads 160 V
